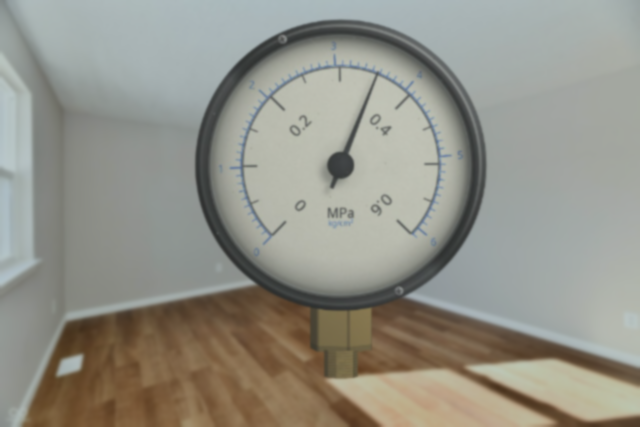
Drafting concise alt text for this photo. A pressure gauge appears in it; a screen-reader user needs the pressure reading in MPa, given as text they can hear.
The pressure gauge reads 0.35 MPa
